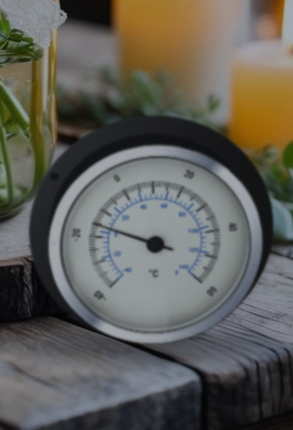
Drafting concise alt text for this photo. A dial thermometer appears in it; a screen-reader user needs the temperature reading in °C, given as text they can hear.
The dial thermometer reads -15 °C
